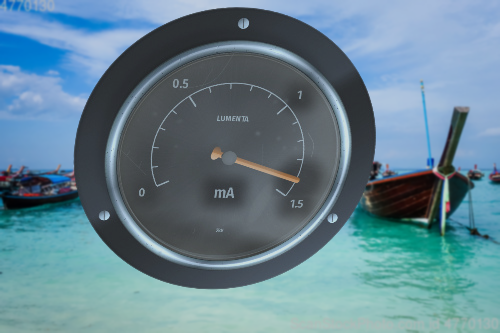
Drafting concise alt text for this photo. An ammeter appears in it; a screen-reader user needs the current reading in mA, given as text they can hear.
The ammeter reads 1.4 mA
